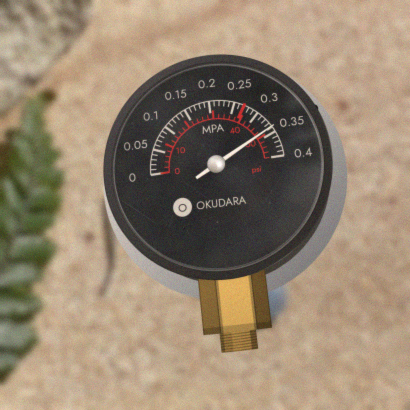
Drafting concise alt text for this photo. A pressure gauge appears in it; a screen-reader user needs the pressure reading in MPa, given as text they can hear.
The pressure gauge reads 0.34 MPa
